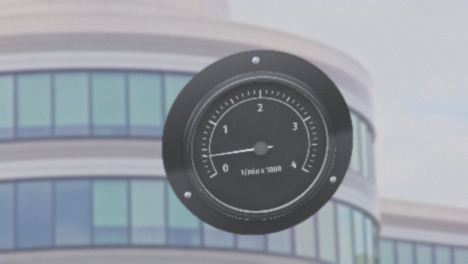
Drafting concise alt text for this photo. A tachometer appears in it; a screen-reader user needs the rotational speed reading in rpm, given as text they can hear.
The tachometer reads 400 rpm
